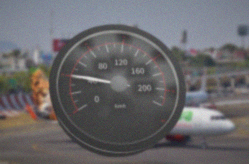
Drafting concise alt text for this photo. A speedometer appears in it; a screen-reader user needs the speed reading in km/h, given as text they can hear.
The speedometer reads 40 km/h
